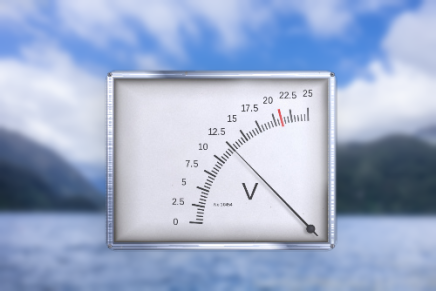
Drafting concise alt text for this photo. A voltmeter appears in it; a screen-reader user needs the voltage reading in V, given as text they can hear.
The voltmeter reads 12.5 V
